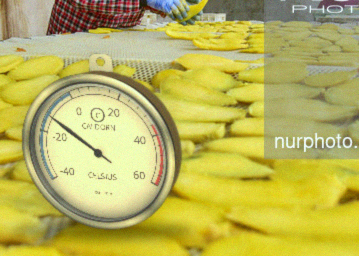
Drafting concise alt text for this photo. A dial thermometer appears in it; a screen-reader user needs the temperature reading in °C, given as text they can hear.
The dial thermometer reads -12 °C
